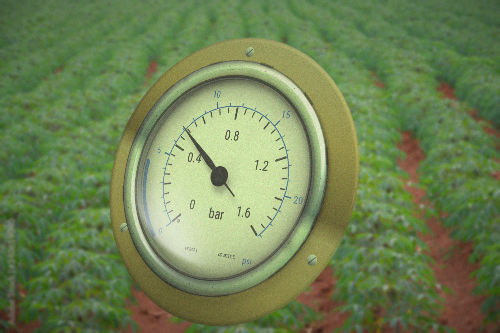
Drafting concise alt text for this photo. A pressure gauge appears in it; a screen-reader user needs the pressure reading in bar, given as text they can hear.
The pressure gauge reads 0.5 bar
